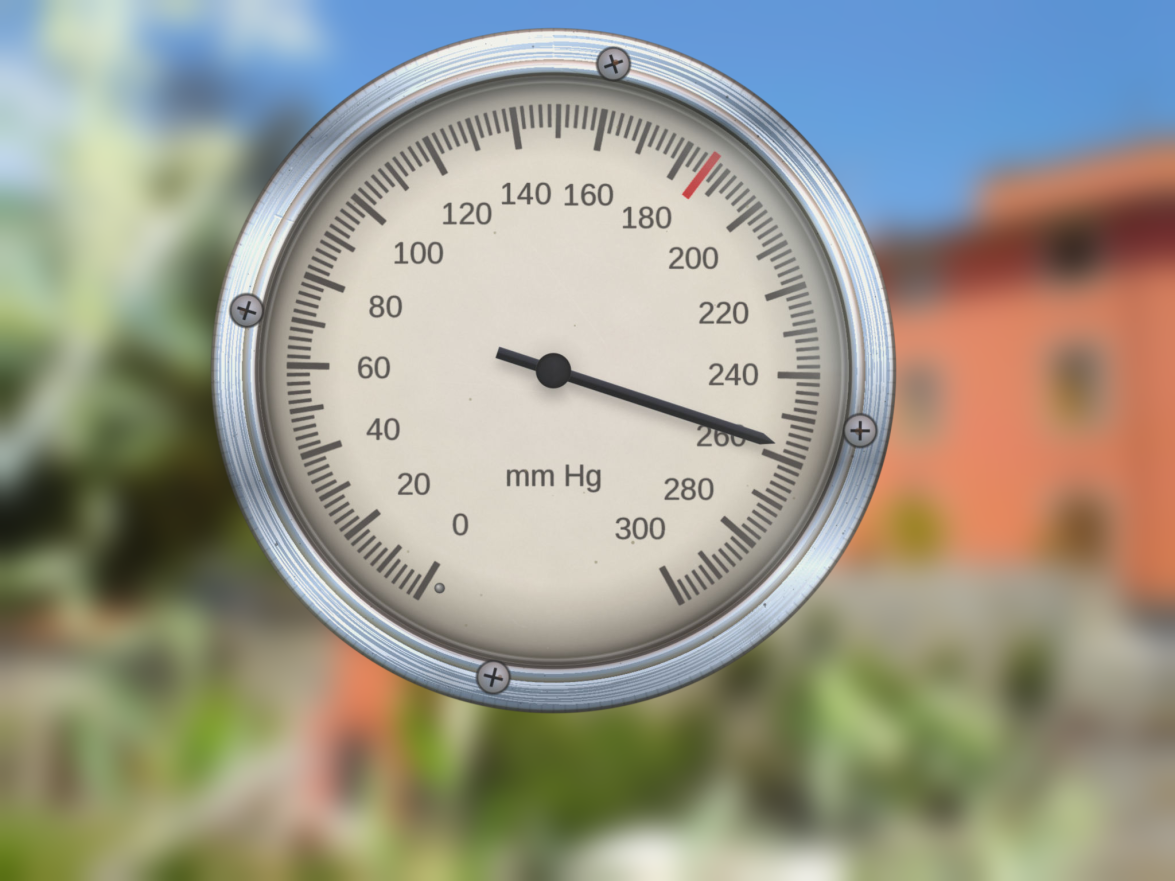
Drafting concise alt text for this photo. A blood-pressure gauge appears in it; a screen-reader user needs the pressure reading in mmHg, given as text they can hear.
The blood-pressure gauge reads 257 mmHg
